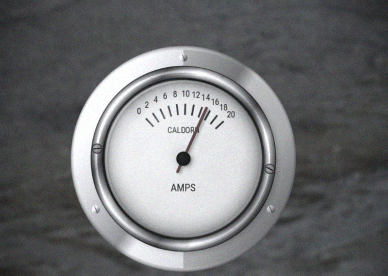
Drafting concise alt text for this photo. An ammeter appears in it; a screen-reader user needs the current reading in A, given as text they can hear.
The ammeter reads 15 A
